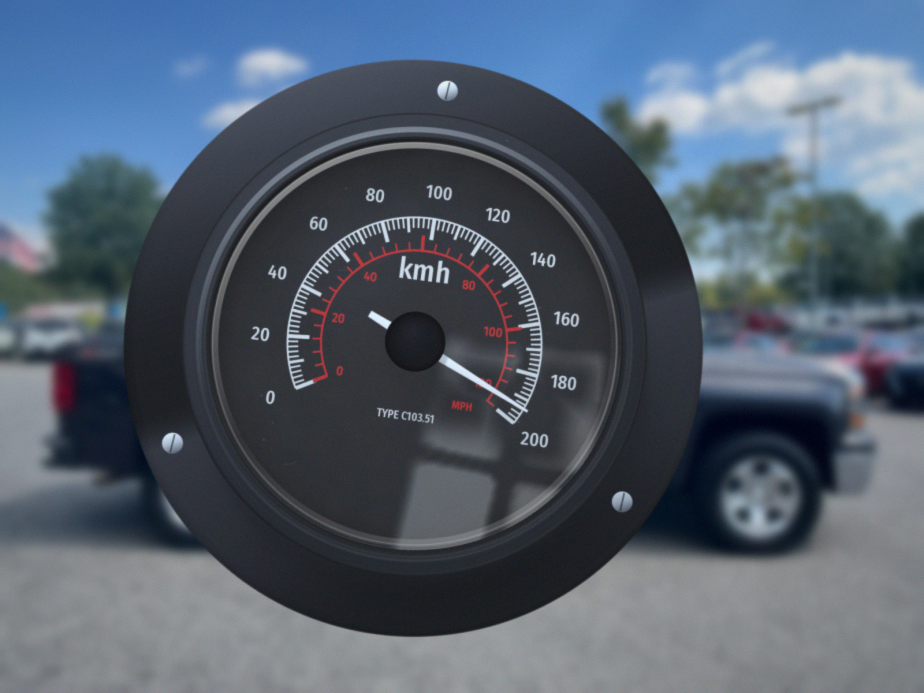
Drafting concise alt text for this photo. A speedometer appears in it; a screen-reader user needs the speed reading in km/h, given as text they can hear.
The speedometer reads 194 km/h
